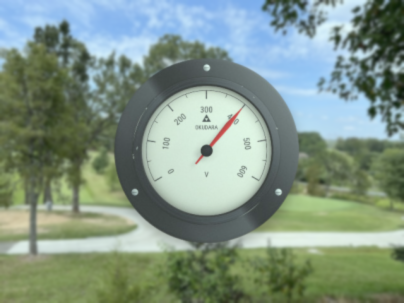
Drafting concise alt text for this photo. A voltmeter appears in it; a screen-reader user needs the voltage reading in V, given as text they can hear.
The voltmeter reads 400 V
